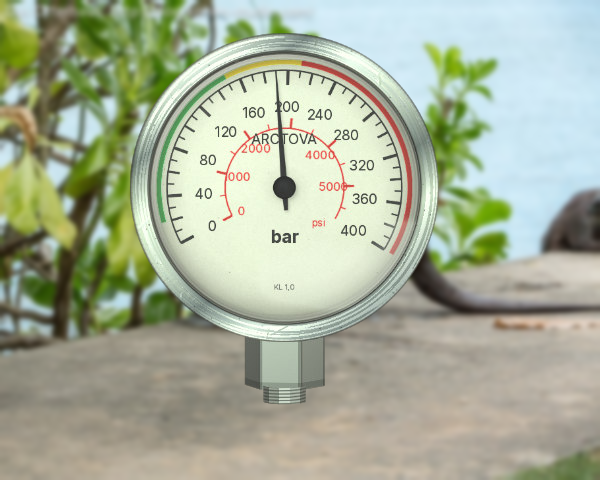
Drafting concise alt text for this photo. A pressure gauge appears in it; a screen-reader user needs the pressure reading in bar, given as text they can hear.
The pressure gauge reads 190 bar
